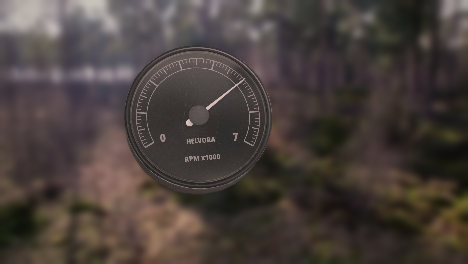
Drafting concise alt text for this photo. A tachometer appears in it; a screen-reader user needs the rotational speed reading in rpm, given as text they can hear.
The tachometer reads 5000 rpm
